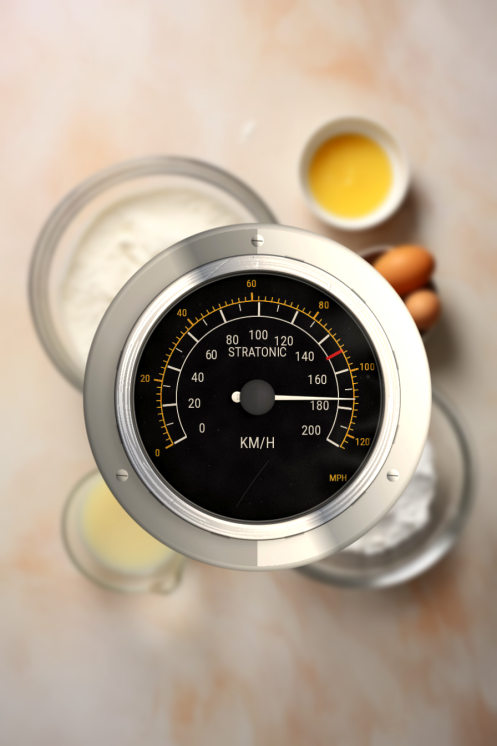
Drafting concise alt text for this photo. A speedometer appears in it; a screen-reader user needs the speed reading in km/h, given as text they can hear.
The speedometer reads 175 km/h
